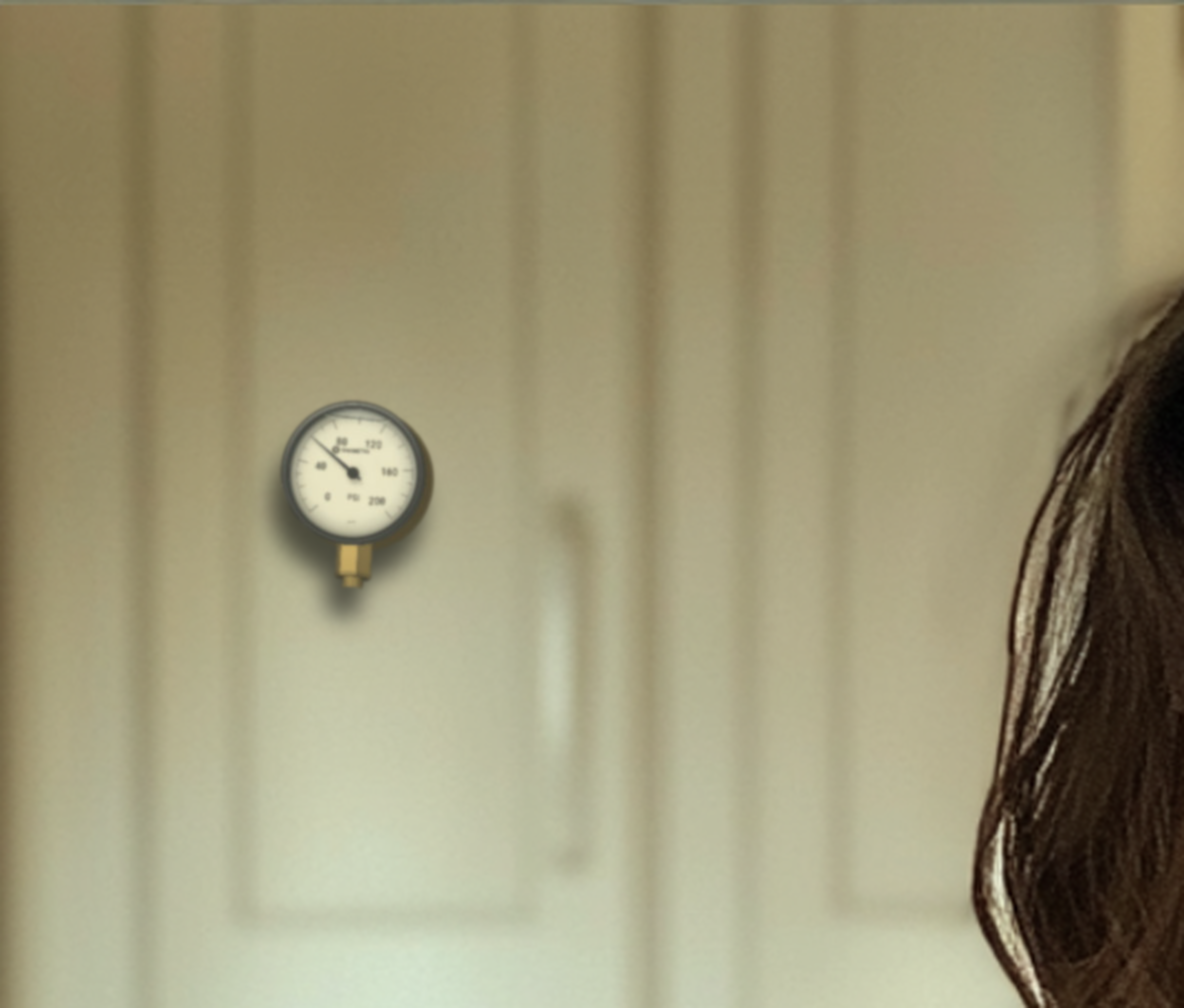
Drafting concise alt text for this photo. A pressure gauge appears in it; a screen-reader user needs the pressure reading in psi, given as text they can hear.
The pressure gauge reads 60 psi
